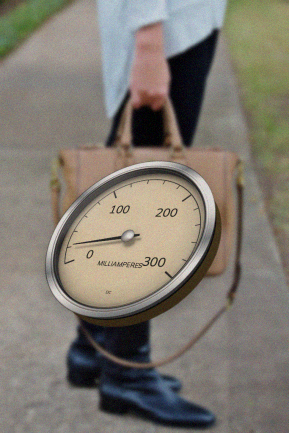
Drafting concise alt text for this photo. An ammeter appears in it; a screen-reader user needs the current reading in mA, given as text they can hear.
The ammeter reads 20 mA
